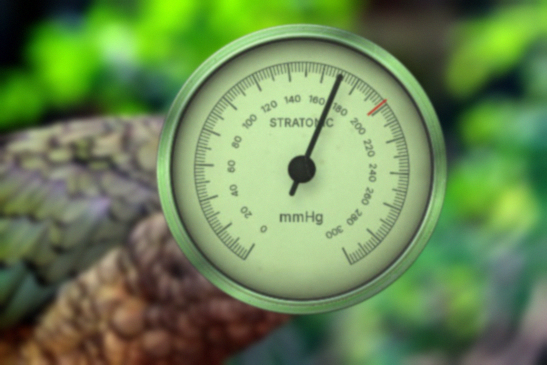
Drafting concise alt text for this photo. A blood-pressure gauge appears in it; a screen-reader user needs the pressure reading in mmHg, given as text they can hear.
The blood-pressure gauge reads 170 mmHg
